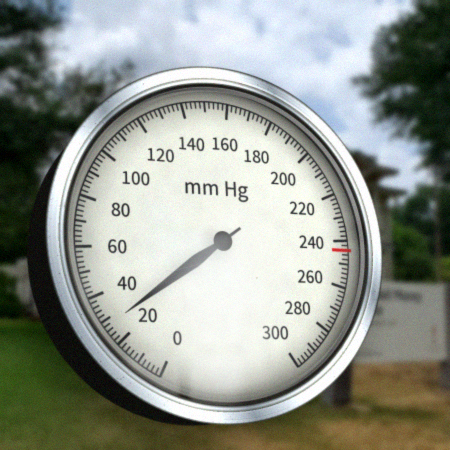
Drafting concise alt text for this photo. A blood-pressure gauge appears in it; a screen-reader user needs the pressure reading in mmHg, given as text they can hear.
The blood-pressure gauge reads 28 mmHg
